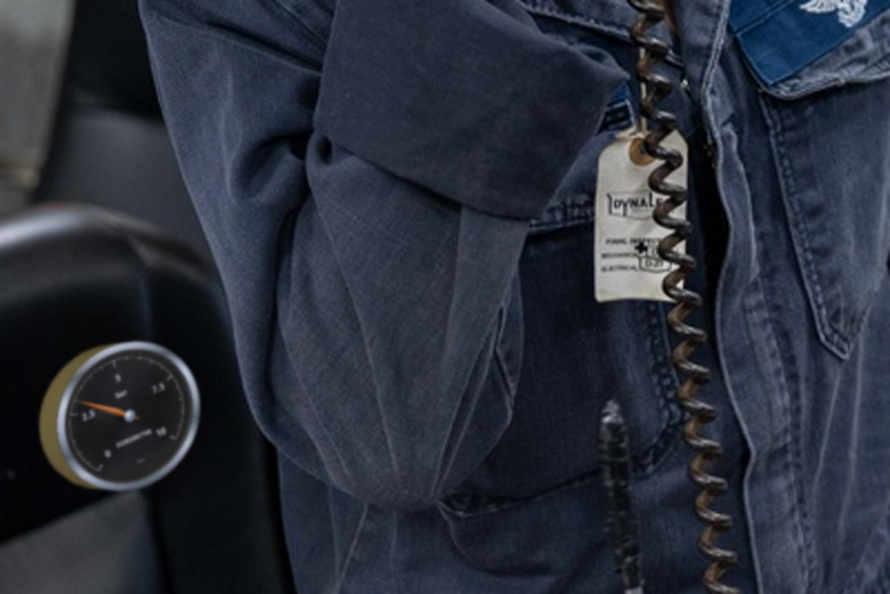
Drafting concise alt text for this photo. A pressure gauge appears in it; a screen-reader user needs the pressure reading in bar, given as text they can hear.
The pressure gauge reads 3 bar
